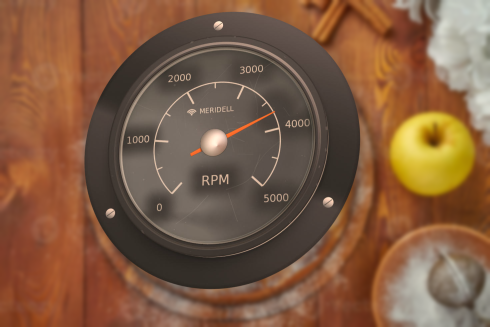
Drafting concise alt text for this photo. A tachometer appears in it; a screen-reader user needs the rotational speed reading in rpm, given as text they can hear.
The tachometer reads 3750 rpm
